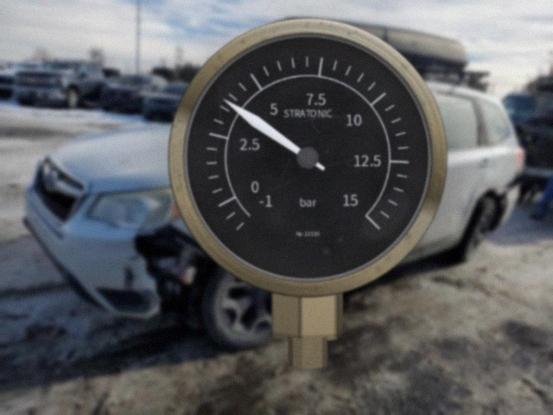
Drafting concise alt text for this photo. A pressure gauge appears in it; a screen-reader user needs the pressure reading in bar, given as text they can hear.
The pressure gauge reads 3.75 bar
